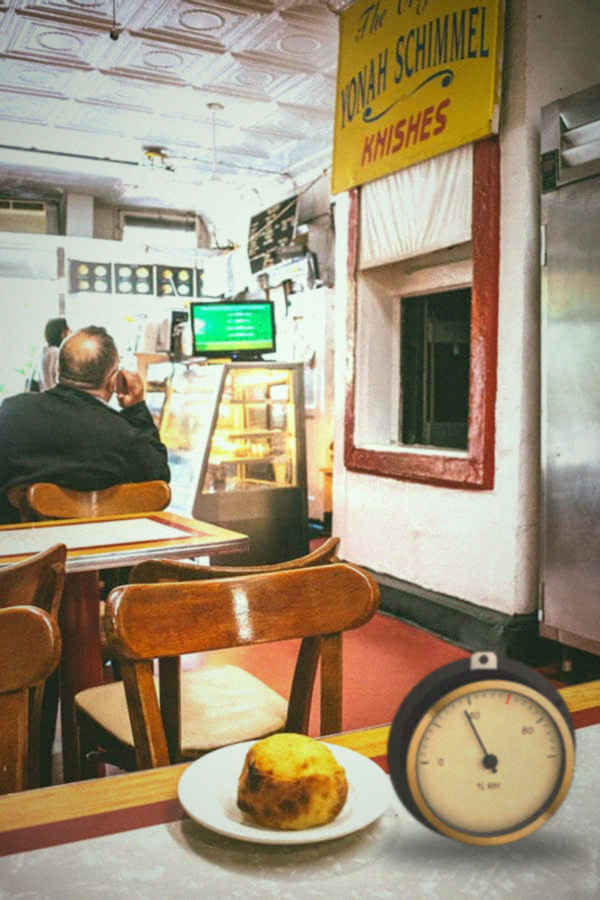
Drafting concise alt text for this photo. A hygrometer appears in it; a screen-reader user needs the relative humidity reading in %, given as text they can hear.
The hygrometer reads 36 %
